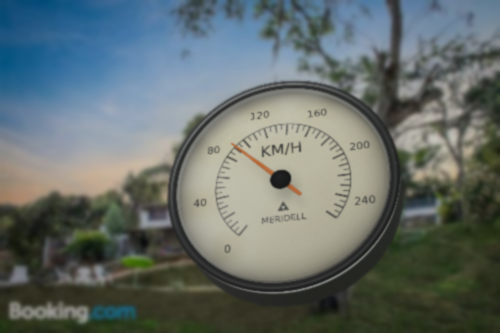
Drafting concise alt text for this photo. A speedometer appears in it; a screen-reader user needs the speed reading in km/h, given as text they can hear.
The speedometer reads 90 km/h
